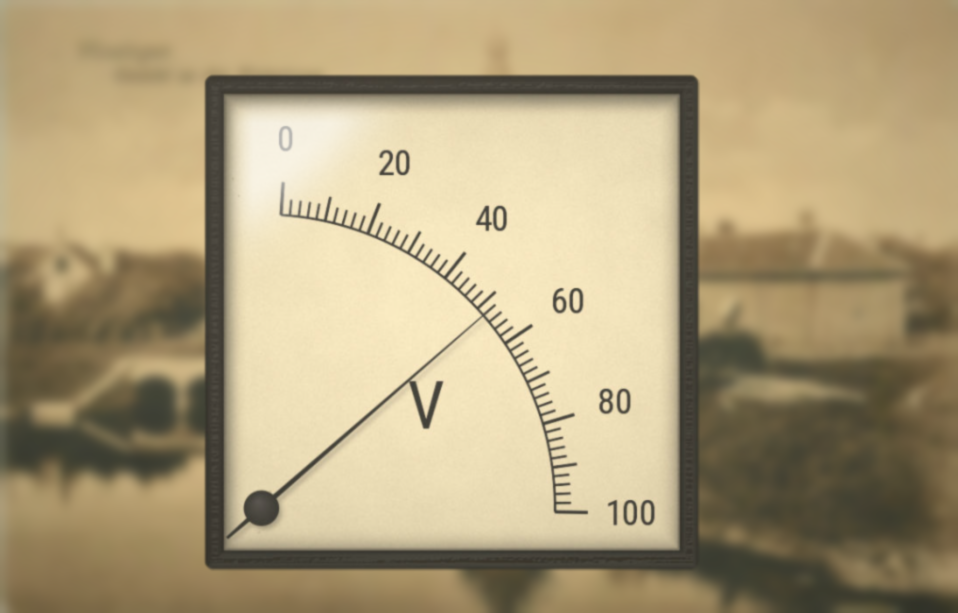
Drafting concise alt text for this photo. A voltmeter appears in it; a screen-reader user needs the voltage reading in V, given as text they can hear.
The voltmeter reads 52 V
